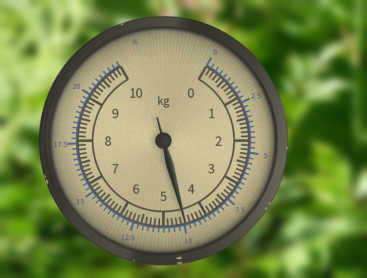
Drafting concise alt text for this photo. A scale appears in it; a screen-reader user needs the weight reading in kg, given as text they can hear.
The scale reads 4.5 kg
